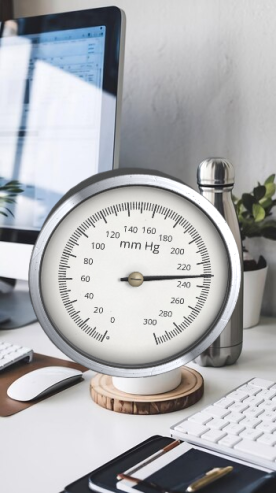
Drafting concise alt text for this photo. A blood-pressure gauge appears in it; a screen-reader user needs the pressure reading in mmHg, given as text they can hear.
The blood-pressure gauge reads 230 mmHg
